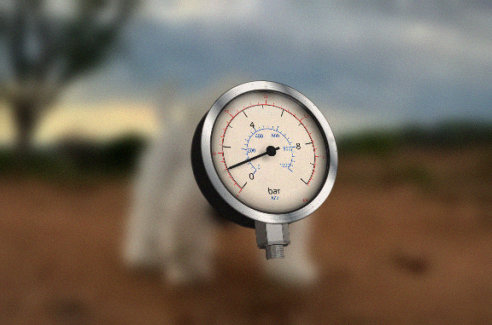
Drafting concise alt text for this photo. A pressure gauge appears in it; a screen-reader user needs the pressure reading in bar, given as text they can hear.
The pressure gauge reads 1 bar
